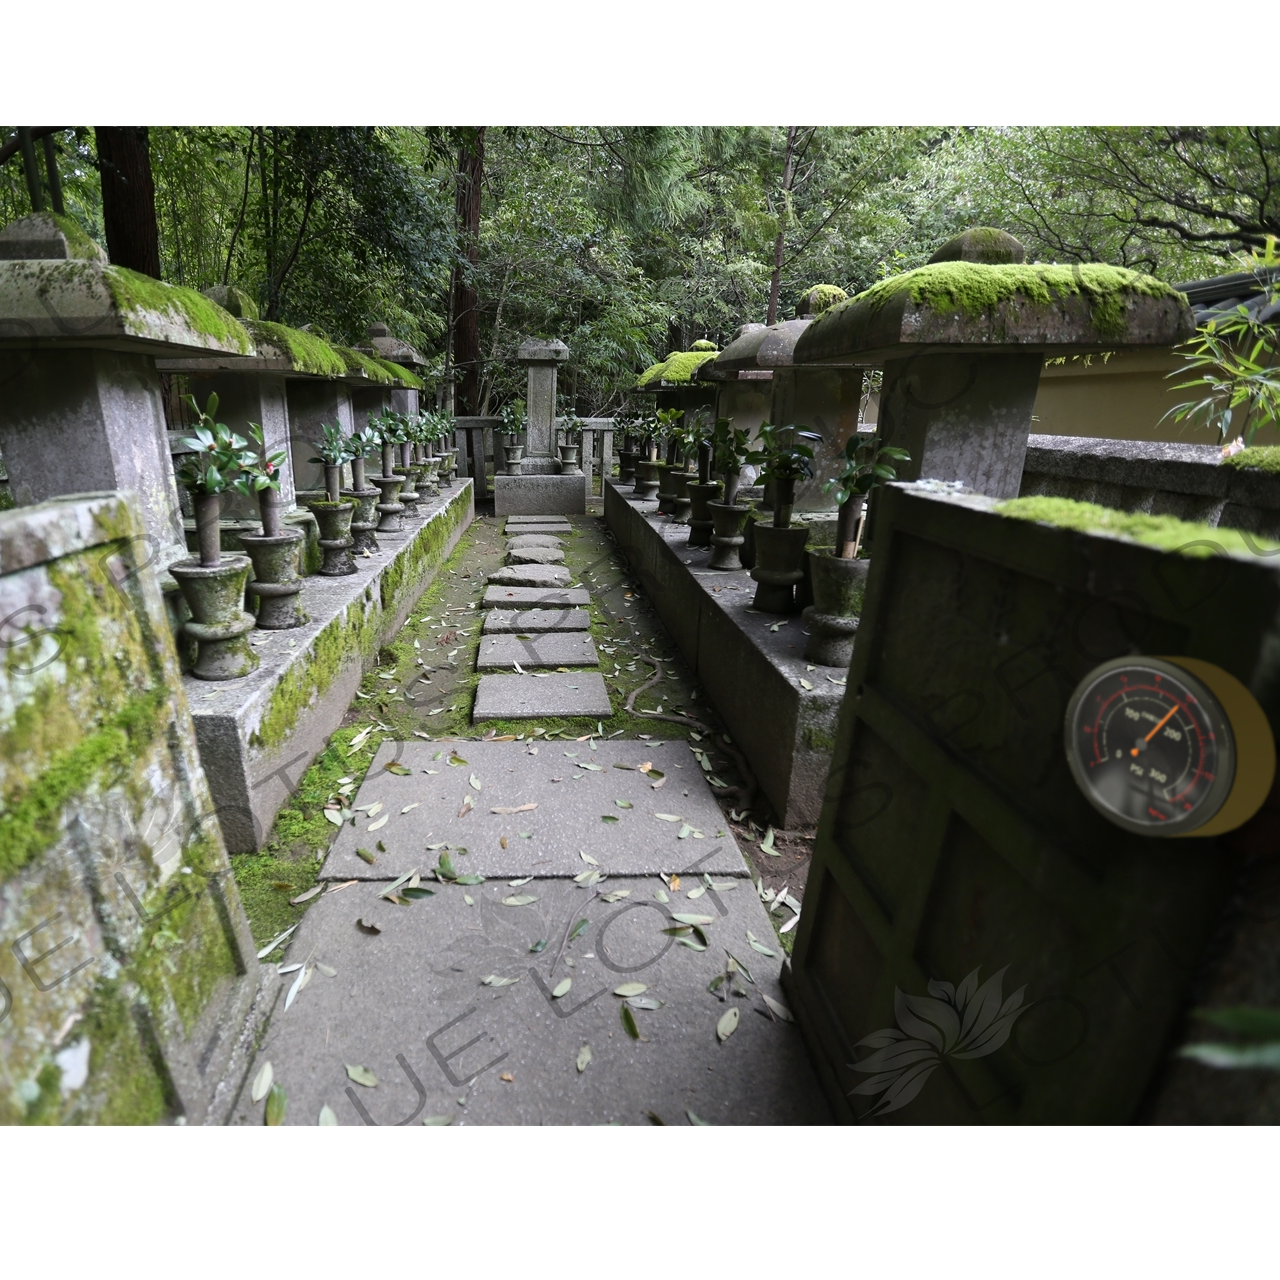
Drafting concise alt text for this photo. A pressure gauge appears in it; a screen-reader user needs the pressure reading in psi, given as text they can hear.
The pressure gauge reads 175 psi
